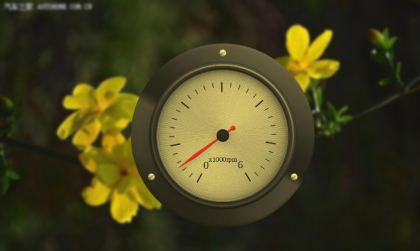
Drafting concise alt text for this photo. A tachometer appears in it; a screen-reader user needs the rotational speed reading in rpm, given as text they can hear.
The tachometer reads 500 rpm
